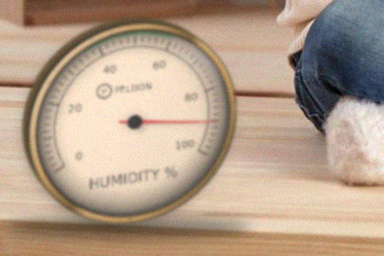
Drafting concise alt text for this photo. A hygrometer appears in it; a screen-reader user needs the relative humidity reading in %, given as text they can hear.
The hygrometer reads 90 %
